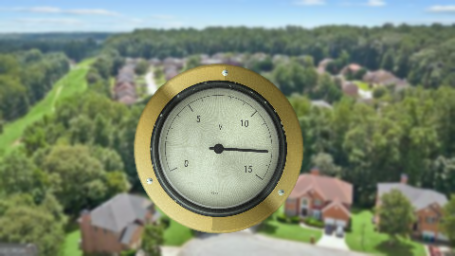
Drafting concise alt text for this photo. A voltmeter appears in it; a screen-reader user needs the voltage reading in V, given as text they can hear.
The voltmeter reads 13 V
